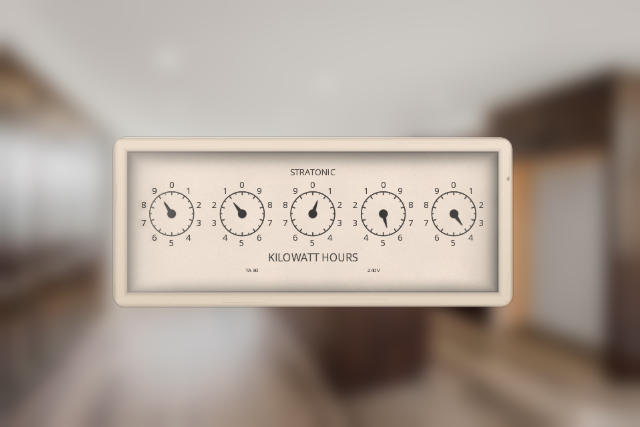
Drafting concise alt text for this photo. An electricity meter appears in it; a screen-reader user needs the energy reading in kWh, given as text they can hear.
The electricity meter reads 91054 kWh
